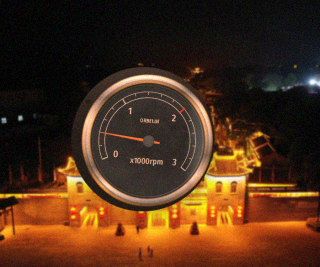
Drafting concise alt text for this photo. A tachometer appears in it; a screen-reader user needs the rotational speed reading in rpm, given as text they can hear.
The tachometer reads 400 rpm
